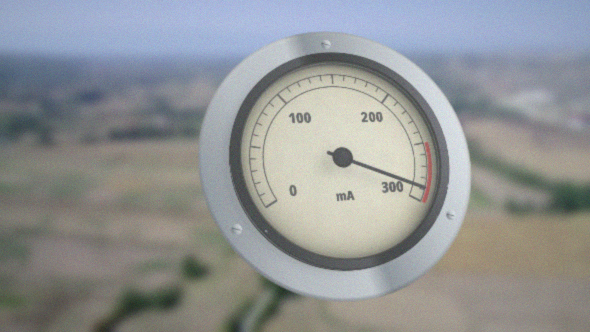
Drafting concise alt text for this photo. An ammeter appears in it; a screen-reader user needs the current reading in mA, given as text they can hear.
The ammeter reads 290 mA
